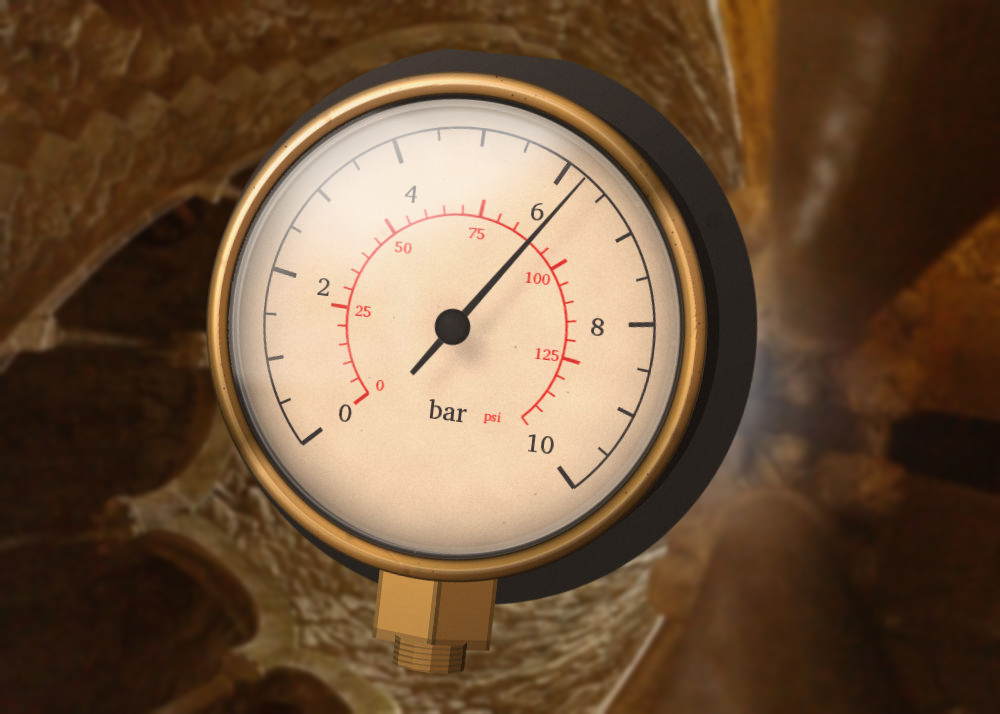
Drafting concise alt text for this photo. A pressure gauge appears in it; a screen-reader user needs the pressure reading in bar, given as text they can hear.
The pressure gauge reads 6.25 bar
